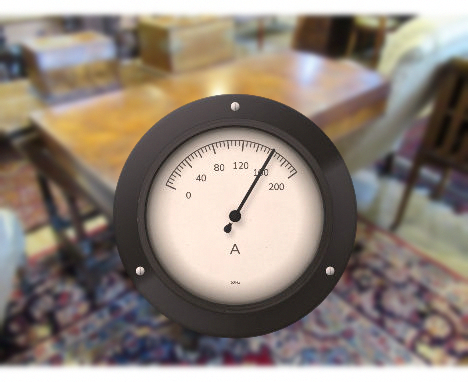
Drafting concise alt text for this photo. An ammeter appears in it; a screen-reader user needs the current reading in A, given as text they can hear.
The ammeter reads 160 A
